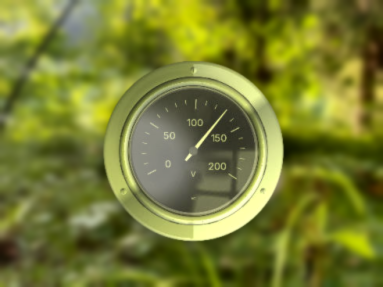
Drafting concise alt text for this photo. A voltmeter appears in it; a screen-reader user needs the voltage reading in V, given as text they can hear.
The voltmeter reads 130 V
